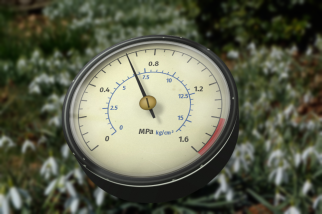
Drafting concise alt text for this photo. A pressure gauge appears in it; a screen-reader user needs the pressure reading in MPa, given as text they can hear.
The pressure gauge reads 0.65 MPa
